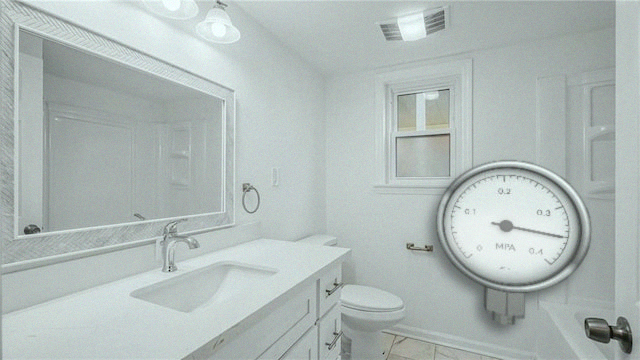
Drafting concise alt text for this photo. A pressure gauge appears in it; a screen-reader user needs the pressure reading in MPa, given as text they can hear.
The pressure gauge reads 0.35 MPa
